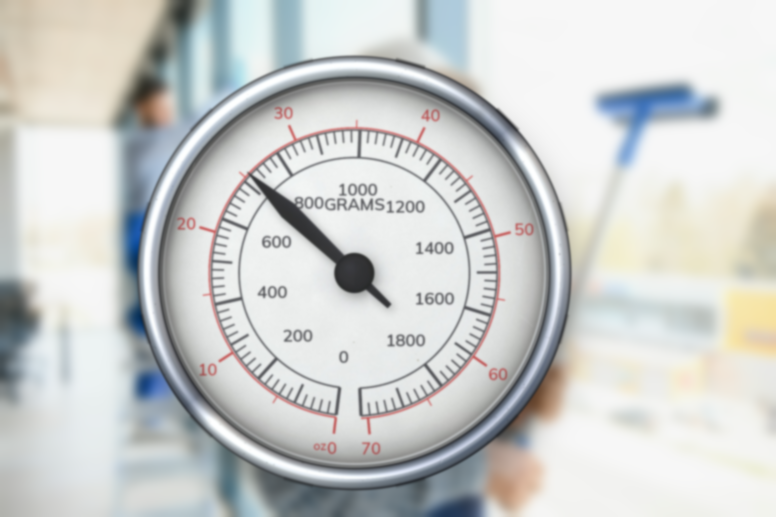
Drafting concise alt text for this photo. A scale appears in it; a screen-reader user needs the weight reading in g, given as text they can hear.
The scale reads 720 g
